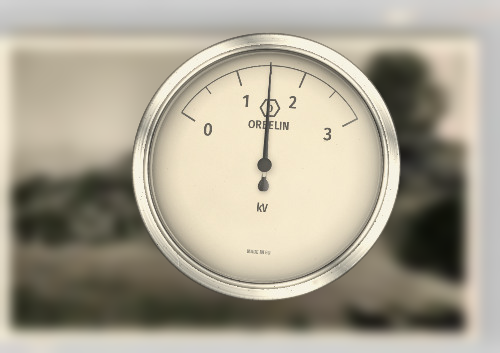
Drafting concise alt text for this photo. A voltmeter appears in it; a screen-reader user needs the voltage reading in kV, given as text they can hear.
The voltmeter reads 1.5 kV
